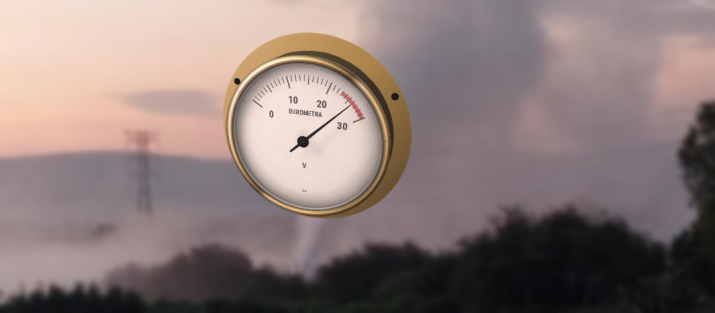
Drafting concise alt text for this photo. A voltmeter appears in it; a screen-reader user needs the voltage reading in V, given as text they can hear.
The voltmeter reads 26 V
